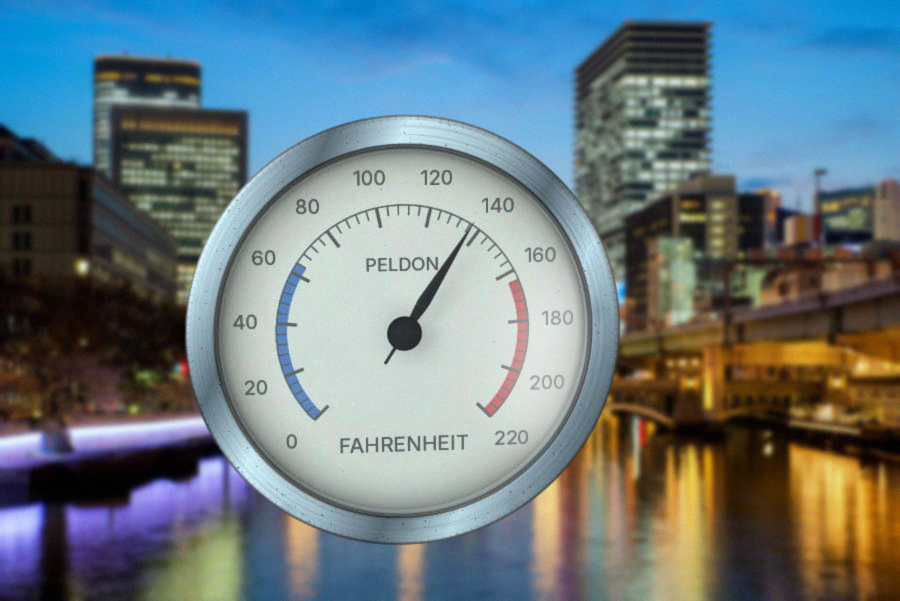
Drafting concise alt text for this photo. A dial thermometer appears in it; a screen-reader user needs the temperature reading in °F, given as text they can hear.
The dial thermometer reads 136 °F
